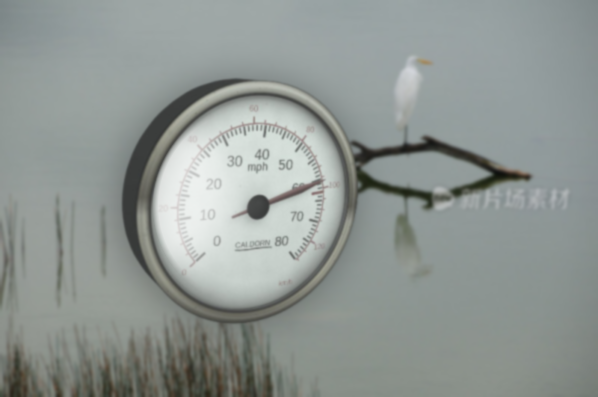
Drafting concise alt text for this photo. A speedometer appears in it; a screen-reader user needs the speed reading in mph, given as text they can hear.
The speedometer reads 60 mph
